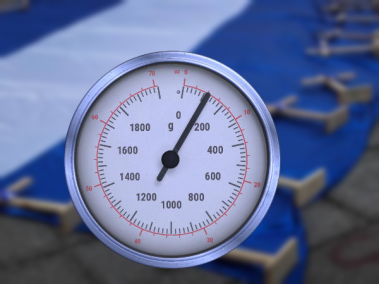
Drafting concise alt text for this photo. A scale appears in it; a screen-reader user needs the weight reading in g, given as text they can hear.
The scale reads 120 g
